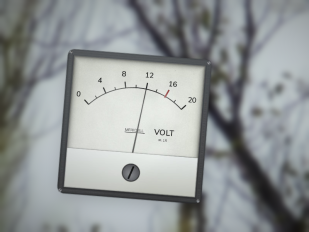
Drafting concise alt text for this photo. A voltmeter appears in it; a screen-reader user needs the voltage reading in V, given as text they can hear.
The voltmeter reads 12 V
